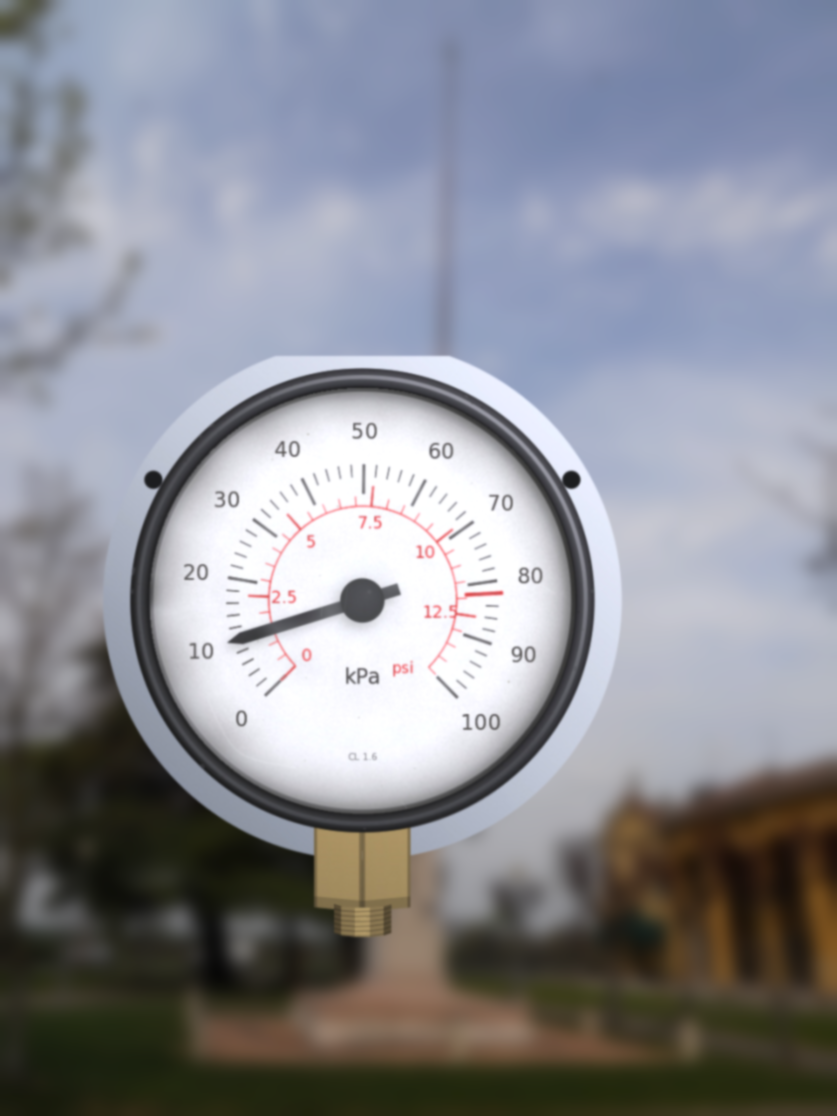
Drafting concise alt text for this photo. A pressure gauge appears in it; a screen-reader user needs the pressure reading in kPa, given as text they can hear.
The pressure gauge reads 10 kPa
